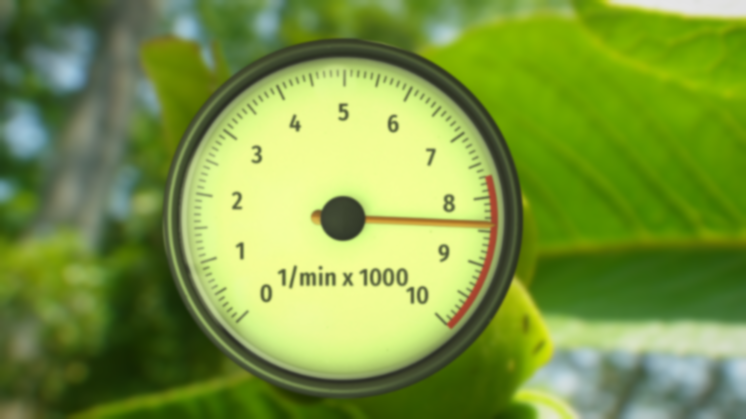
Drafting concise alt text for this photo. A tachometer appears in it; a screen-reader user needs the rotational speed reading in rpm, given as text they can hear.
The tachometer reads 8400 rpm
